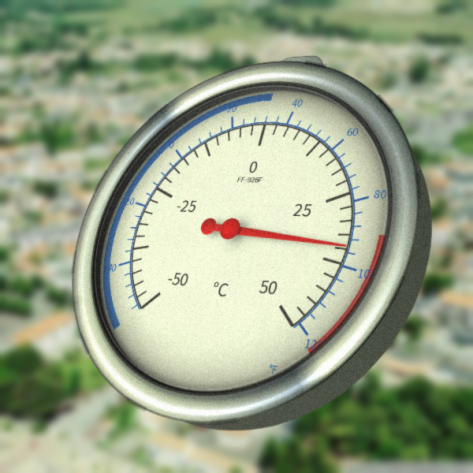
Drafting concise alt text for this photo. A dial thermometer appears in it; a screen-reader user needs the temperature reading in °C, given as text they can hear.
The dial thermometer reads 35 °C
